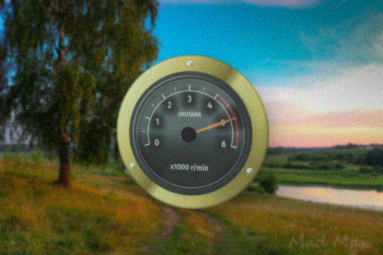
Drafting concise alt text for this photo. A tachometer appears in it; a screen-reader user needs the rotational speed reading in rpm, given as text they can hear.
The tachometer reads 5000 rpm
